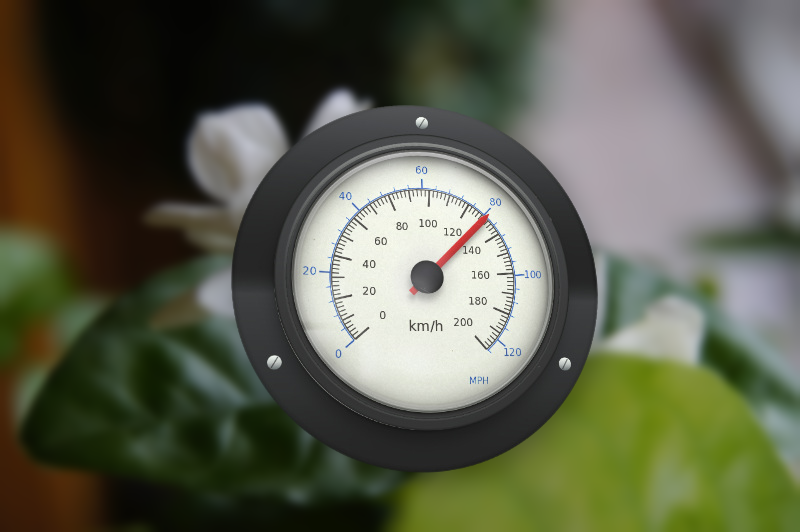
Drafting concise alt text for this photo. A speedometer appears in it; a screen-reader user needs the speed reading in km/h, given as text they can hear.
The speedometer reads 130 km/h
